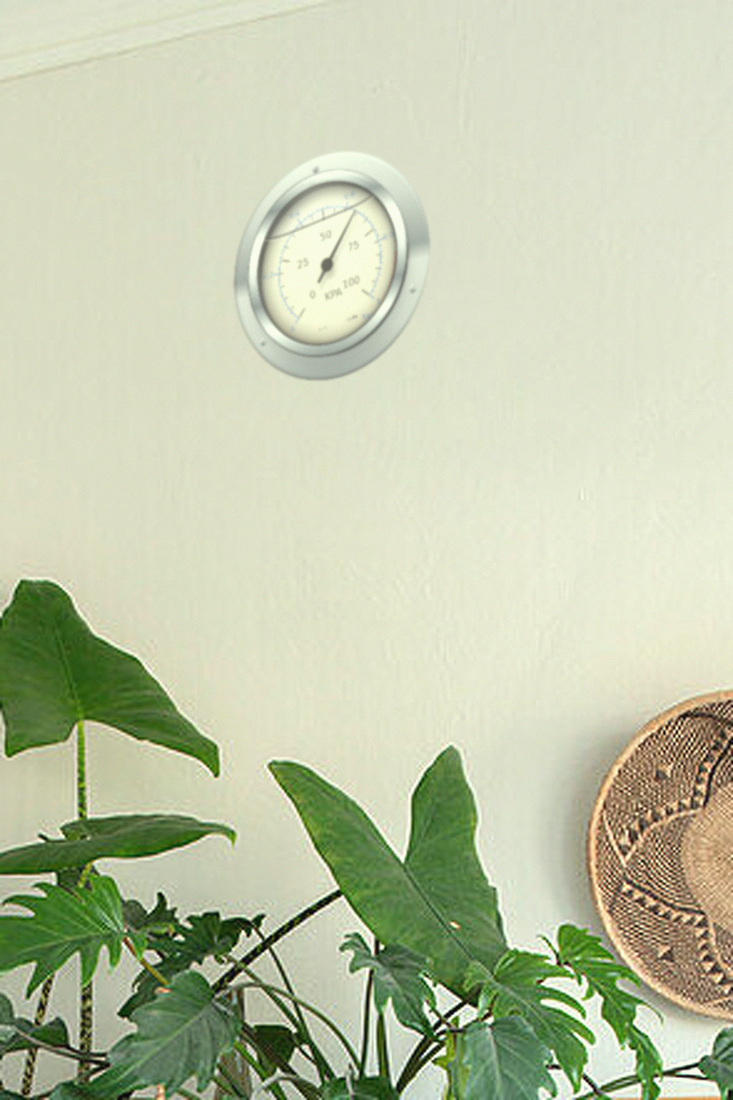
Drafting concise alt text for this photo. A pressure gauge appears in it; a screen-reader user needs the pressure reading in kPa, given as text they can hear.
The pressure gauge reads 65 kPa
